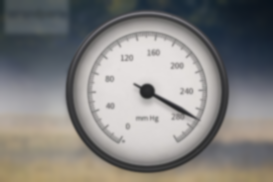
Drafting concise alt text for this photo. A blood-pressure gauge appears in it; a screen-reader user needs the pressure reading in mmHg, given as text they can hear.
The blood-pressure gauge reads 270 mmHg
